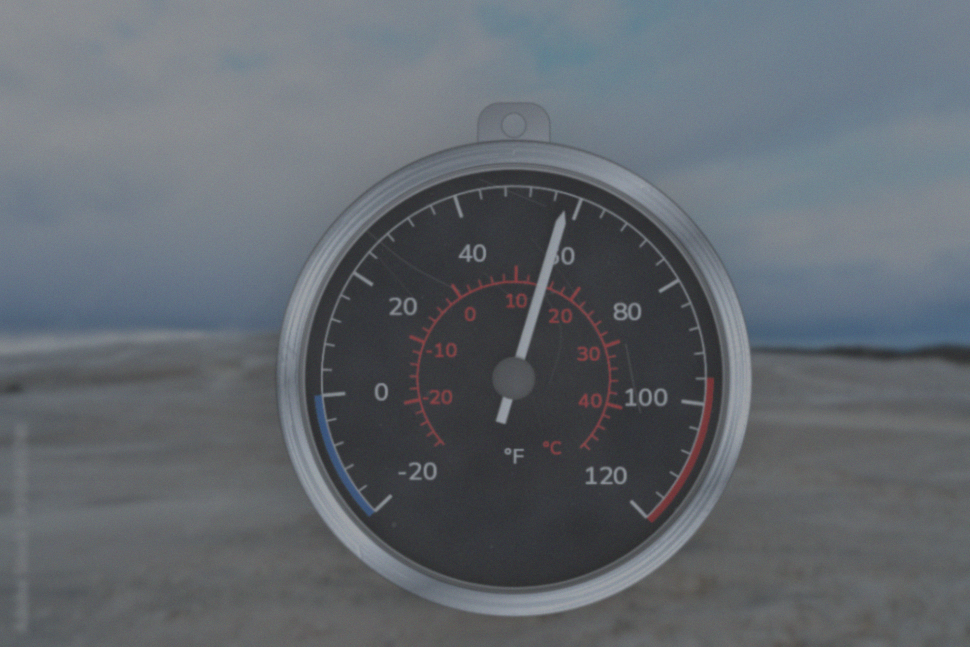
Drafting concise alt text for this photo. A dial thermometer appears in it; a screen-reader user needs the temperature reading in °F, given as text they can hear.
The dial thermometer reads 58 °F
